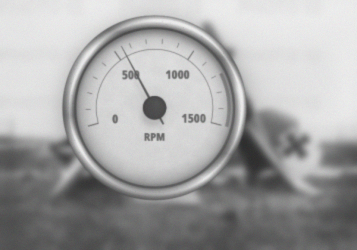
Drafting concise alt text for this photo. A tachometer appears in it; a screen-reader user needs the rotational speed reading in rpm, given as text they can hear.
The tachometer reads 550 rpm
